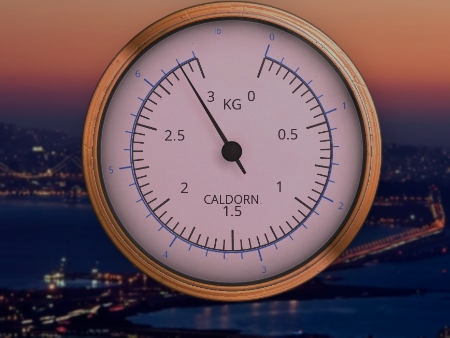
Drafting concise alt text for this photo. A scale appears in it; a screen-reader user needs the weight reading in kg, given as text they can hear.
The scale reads 2.9 kg
